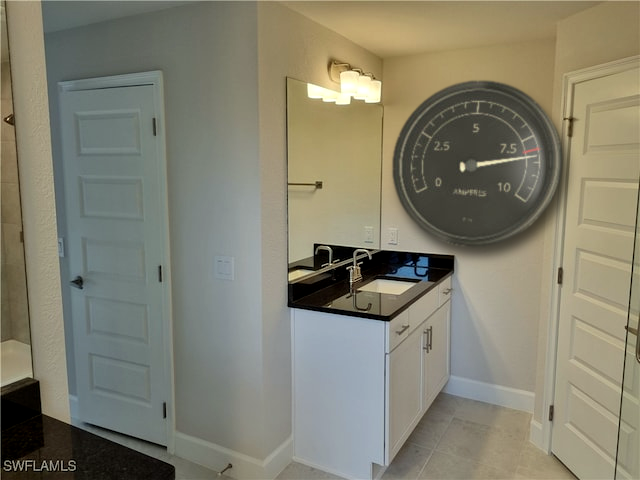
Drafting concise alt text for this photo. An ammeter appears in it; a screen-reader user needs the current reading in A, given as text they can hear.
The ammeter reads 8.25 A
